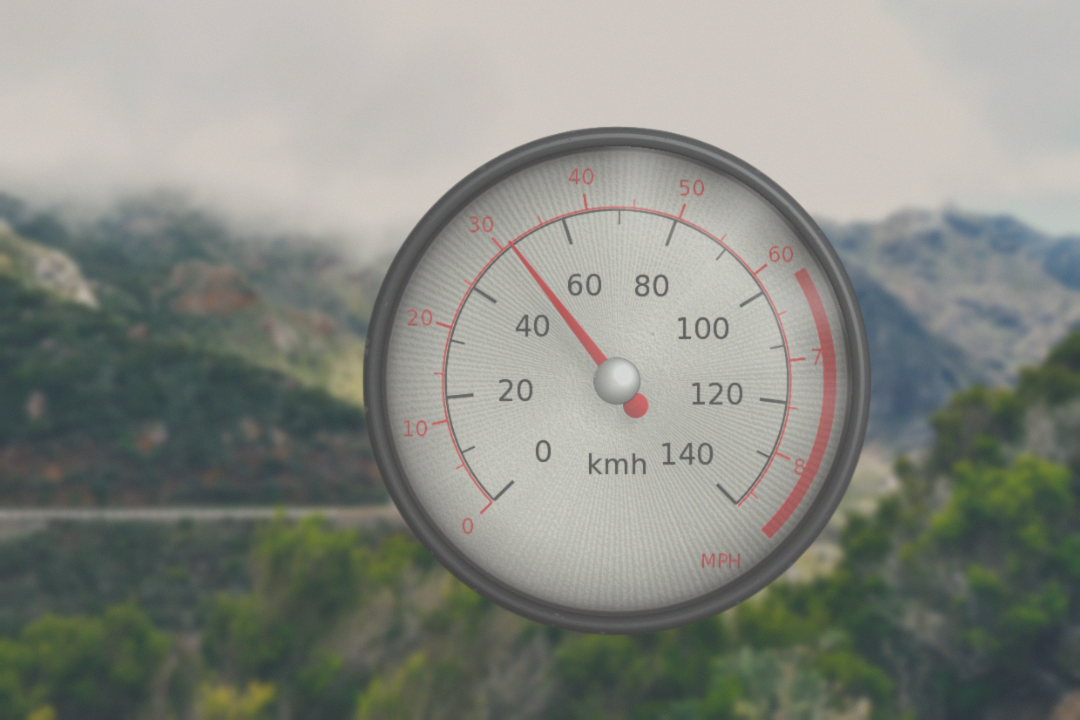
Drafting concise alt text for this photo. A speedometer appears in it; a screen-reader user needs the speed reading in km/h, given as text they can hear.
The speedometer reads 50 km/h
